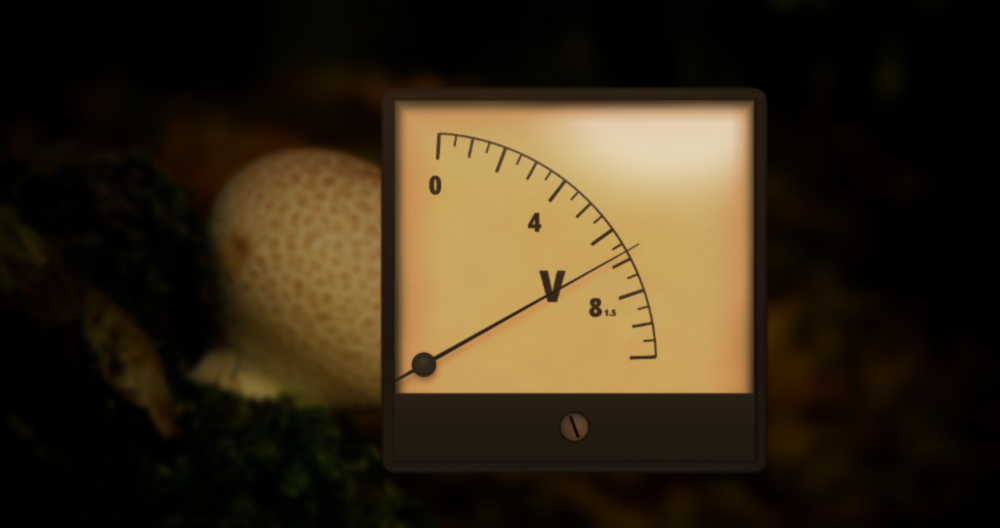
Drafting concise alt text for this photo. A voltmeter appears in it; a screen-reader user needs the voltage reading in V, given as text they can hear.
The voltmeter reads 6.75 V
